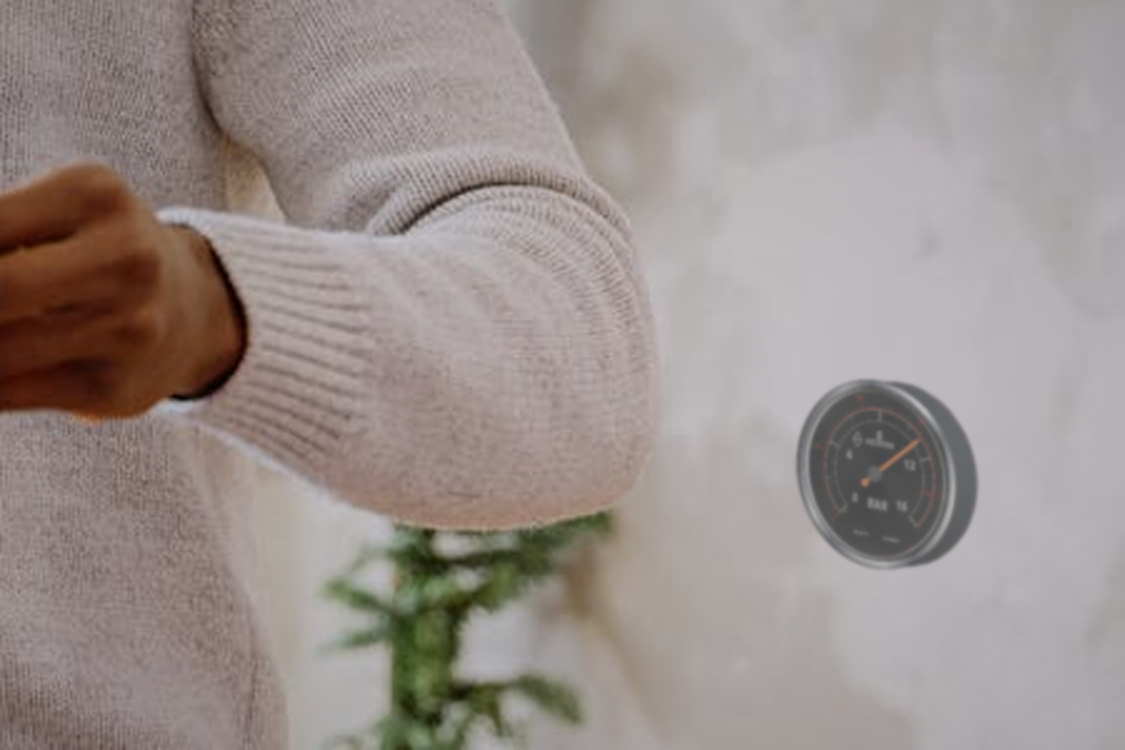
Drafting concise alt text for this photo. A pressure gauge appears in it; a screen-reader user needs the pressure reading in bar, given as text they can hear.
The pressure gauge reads 11 bar
